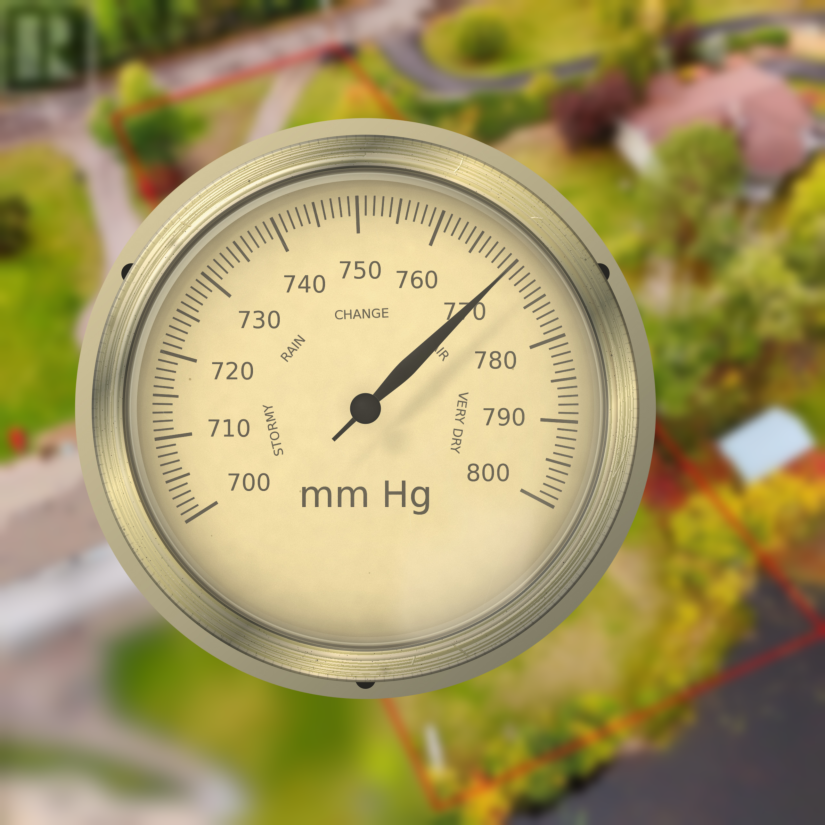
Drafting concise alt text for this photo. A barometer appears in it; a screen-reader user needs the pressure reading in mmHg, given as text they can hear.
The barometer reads 770 mmHg
